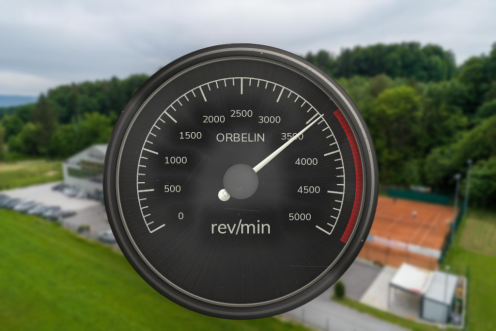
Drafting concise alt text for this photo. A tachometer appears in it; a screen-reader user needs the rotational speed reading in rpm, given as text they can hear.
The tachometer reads 3550 rpm
